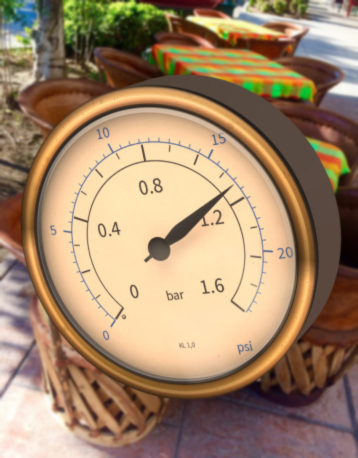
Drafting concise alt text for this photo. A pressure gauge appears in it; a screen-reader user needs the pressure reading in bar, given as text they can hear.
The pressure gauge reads 1.15 bar
